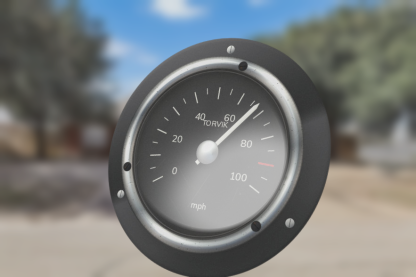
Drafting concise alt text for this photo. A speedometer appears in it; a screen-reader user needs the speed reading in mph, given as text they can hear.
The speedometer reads 67.5 mph
